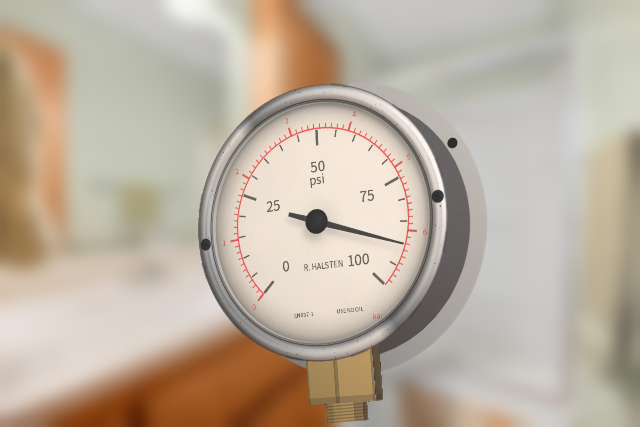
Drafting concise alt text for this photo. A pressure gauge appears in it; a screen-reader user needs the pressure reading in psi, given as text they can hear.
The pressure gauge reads 90 psi
